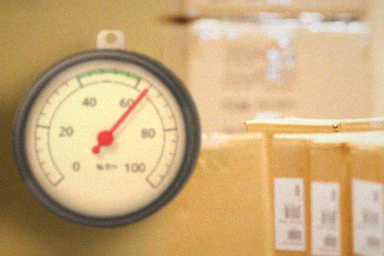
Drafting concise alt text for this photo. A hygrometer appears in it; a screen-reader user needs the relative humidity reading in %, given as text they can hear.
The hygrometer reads 64 %
